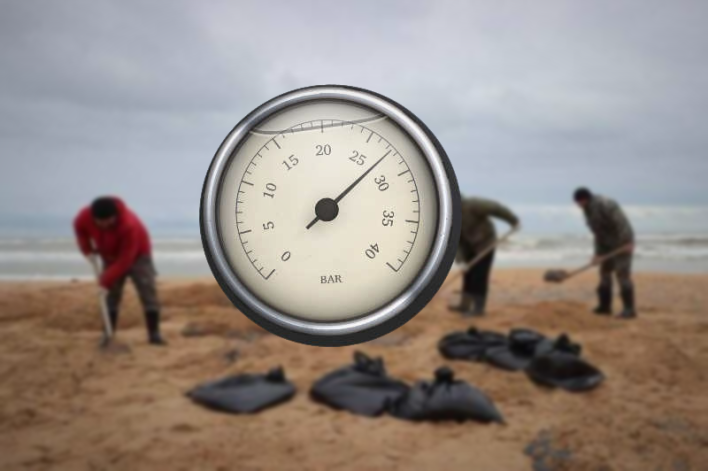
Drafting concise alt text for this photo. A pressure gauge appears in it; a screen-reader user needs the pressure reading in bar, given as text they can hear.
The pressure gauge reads 27.5 bar
